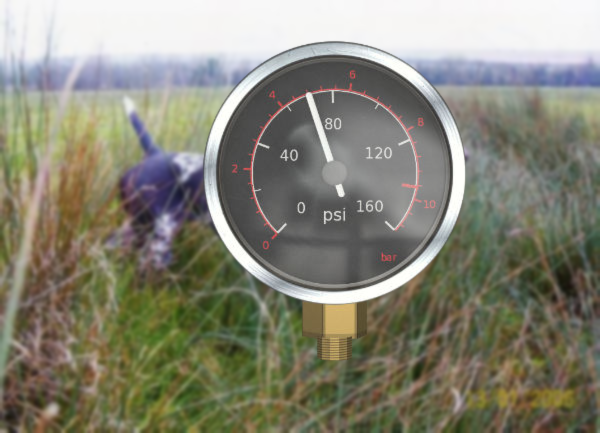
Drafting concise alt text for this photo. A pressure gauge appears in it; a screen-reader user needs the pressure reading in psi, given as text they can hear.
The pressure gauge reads 70 psi
